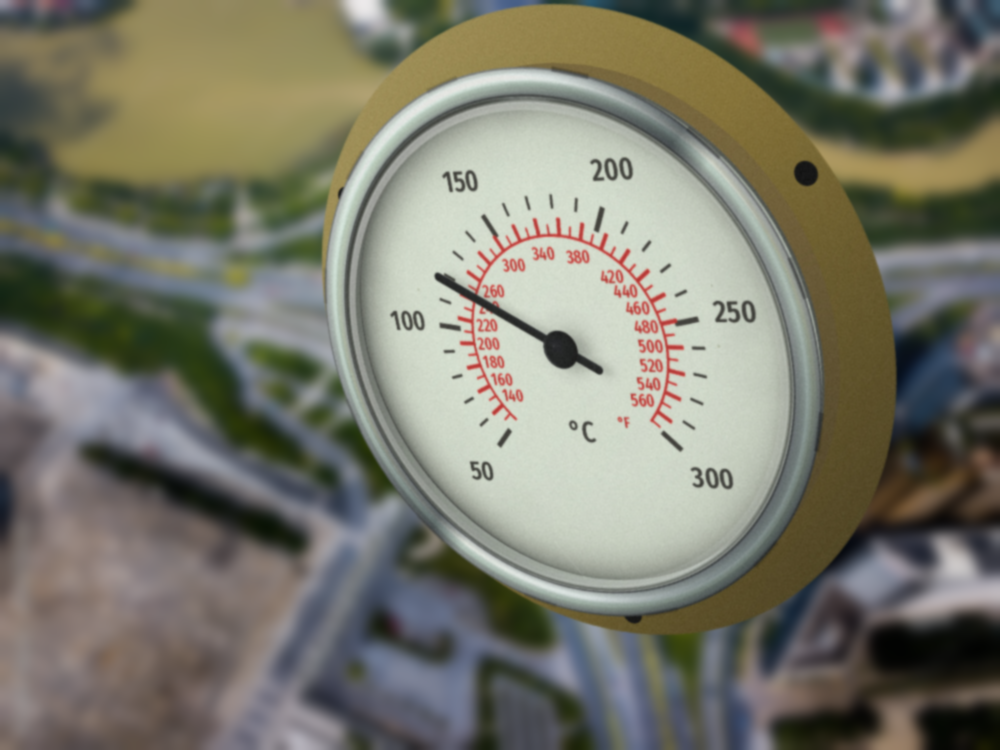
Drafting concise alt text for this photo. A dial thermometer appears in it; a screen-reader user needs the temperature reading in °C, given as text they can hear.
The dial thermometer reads 120 °C
